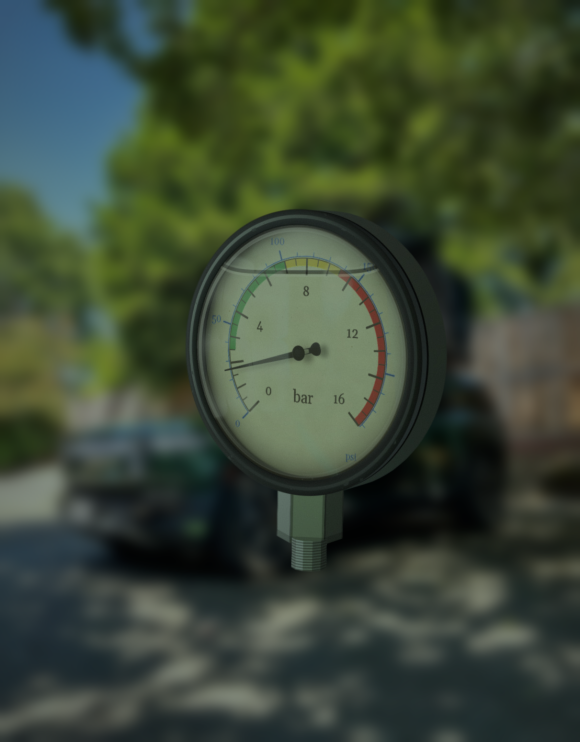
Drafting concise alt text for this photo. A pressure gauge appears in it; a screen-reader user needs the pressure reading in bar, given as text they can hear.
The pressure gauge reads 1.75 bar
